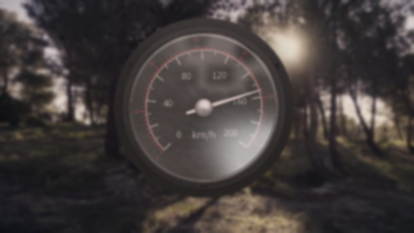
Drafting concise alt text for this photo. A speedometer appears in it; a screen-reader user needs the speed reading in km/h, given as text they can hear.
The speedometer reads 155 km/h
